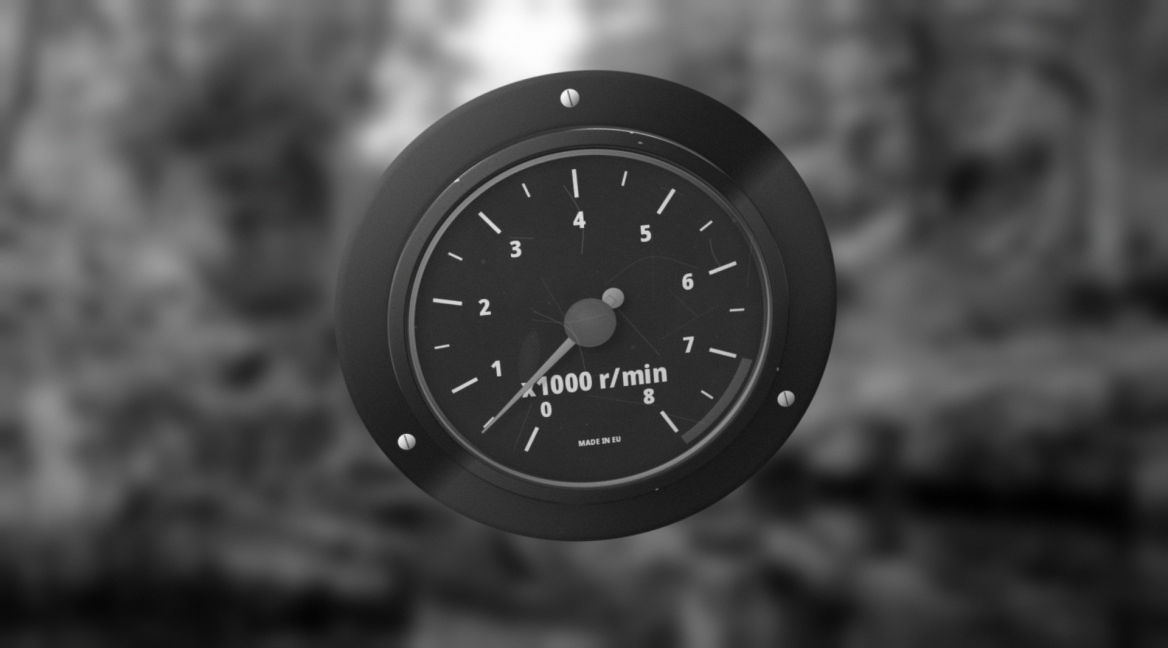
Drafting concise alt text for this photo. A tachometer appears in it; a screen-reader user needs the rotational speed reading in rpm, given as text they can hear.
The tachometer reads 500 rpm
